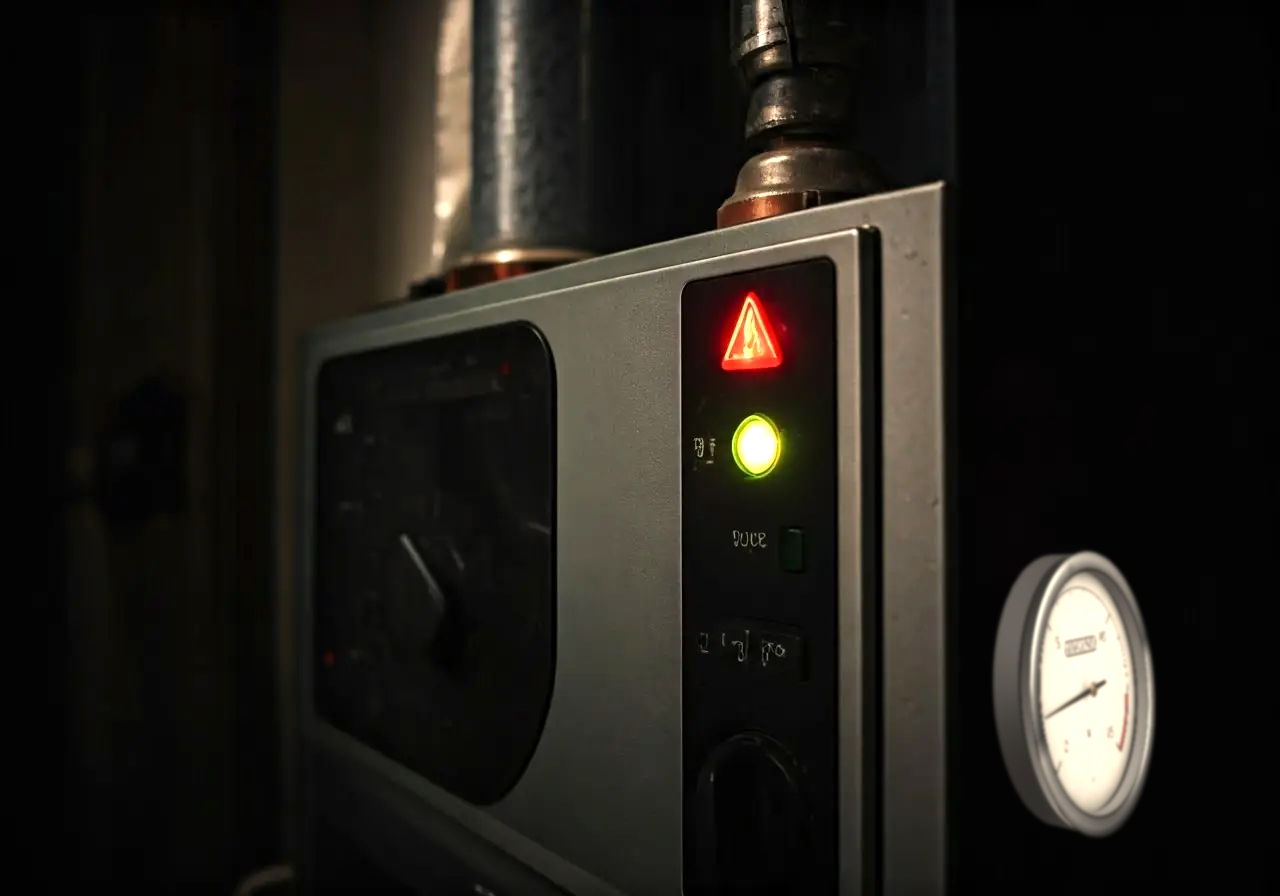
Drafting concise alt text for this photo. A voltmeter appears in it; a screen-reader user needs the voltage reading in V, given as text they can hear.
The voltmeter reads 2 V
